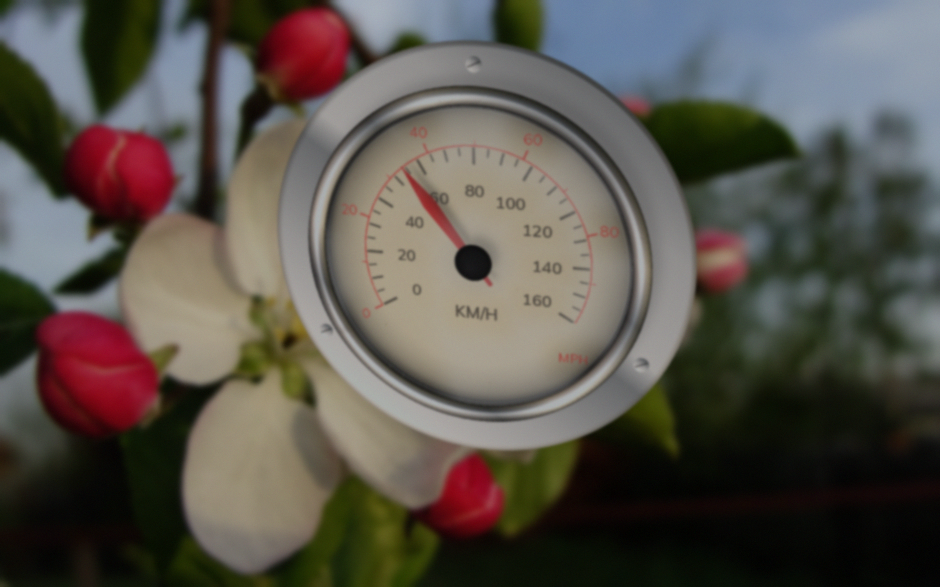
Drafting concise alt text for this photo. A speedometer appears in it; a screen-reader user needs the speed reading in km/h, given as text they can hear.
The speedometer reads 55 km/h
